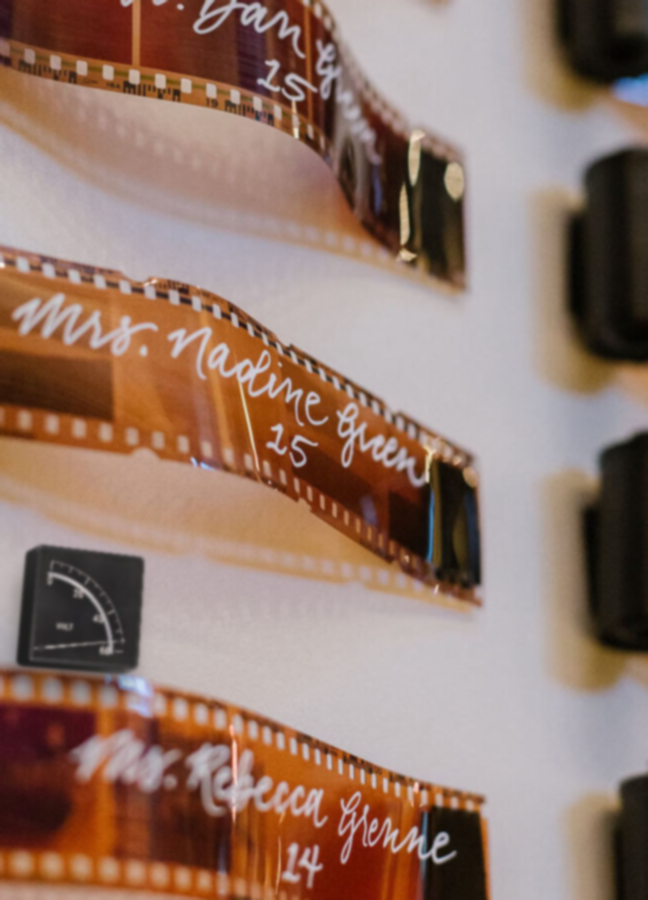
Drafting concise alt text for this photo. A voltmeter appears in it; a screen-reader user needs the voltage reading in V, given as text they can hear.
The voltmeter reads 55 V
